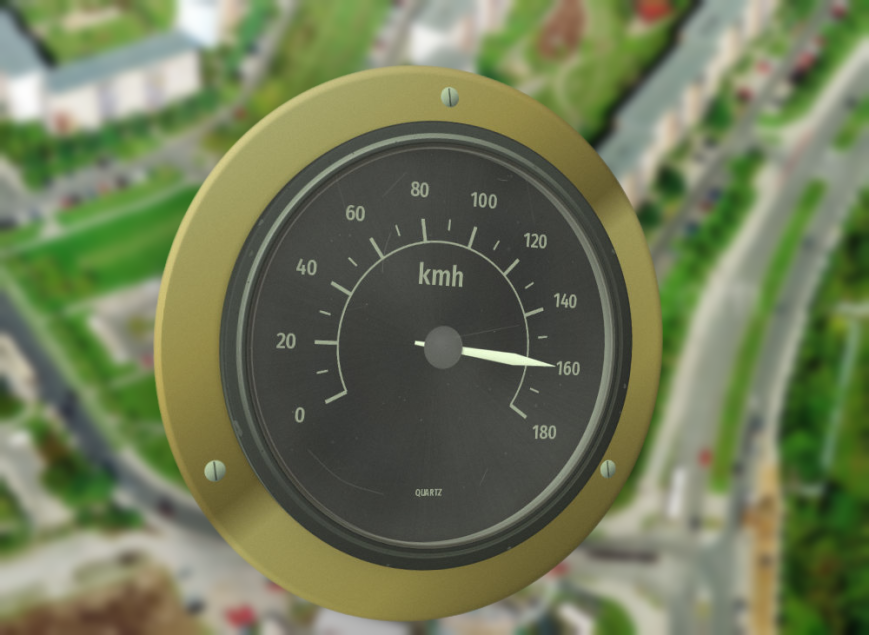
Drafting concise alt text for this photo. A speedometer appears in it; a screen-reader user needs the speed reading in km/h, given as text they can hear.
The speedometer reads 160 km/h
